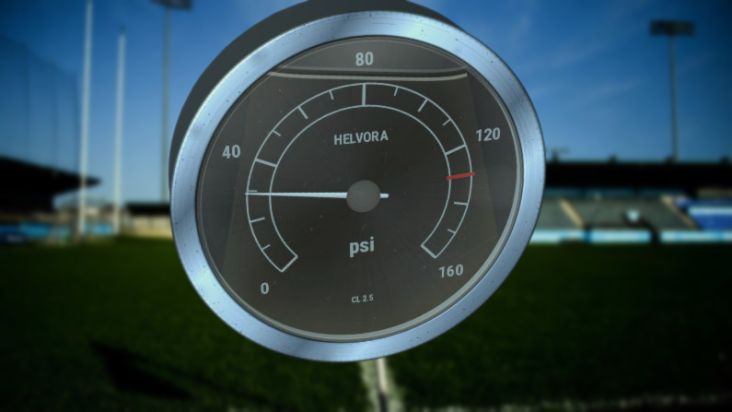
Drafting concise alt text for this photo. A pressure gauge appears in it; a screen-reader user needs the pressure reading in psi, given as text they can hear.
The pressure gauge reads 30 psi
